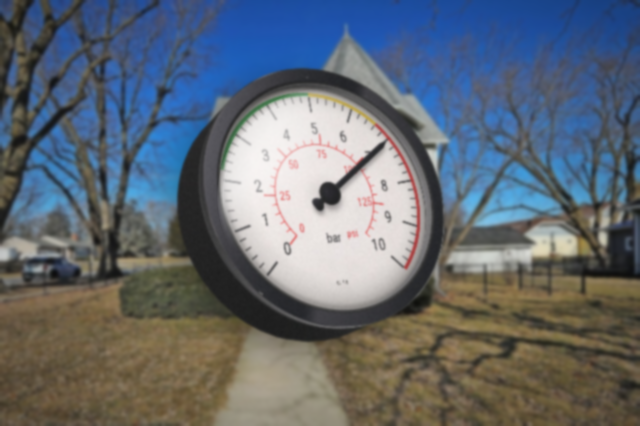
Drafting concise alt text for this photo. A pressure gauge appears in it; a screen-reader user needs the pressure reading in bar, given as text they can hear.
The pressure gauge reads 7 bar
